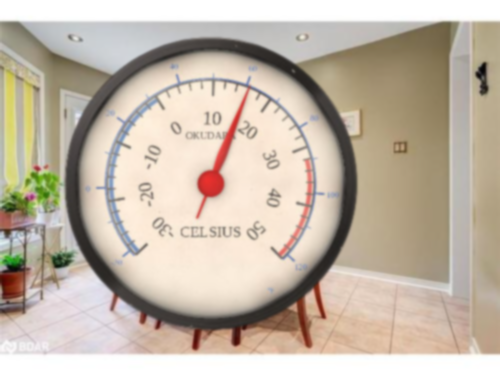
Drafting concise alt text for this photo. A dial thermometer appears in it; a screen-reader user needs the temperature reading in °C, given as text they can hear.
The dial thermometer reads 16 °C
